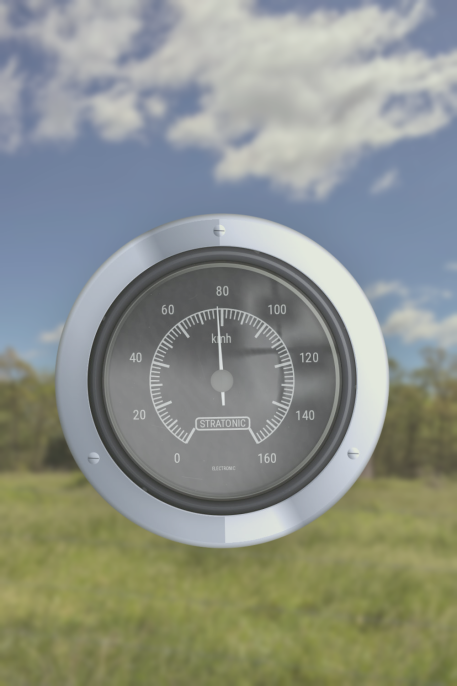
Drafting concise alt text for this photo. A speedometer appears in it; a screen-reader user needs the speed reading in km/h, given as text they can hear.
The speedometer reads 78 km/h
